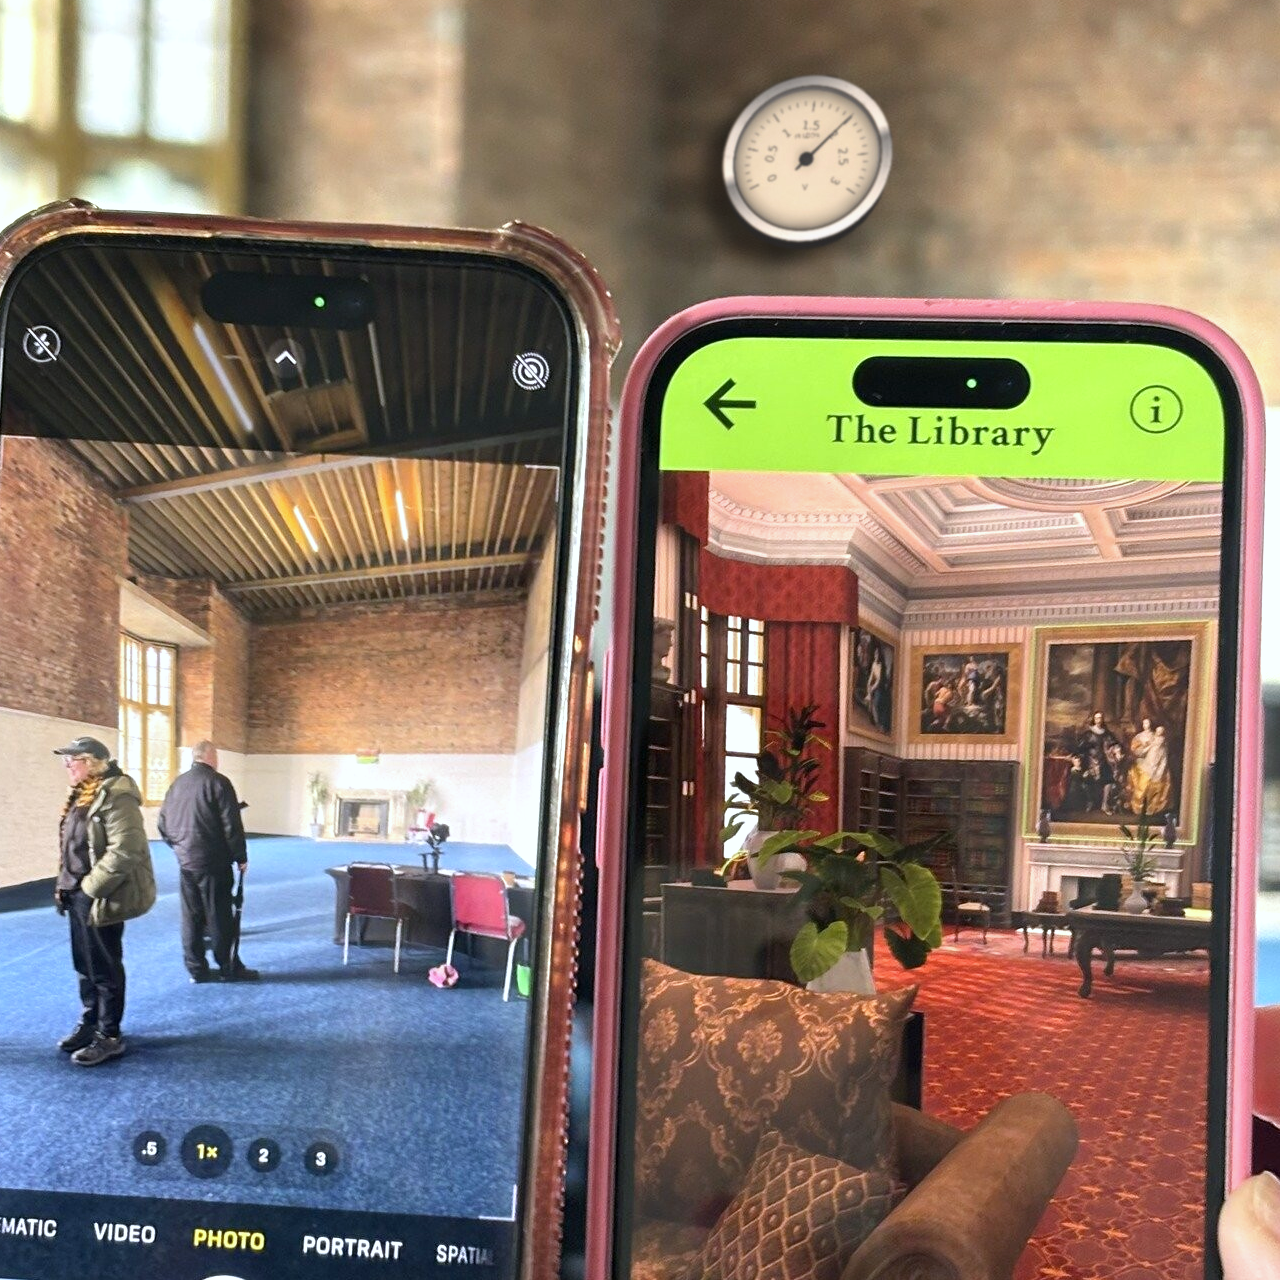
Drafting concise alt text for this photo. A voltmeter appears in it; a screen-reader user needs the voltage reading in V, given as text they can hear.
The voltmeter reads 2 V
